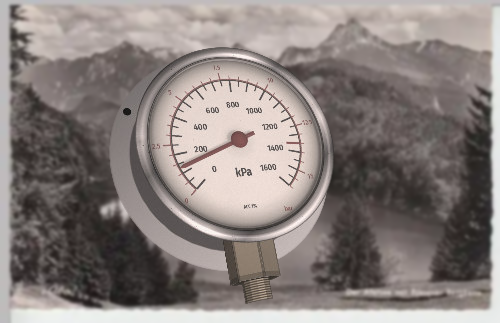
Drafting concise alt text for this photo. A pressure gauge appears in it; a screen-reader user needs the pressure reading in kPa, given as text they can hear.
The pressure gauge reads 125 kPa
